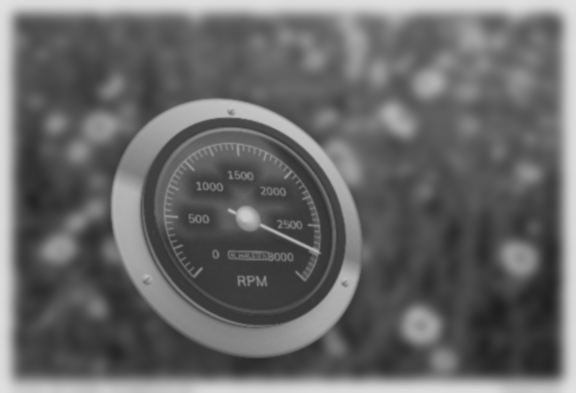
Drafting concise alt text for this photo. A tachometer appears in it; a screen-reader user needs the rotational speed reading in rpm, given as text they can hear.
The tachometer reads 2750 rpm
